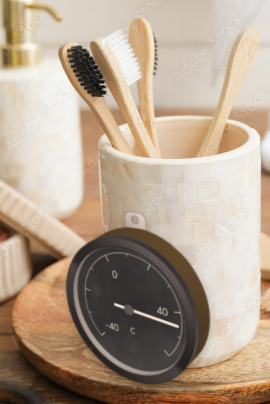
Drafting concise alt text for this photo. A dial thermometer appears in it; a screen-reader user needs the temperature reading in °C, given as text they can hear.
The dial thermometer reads 45 °C
